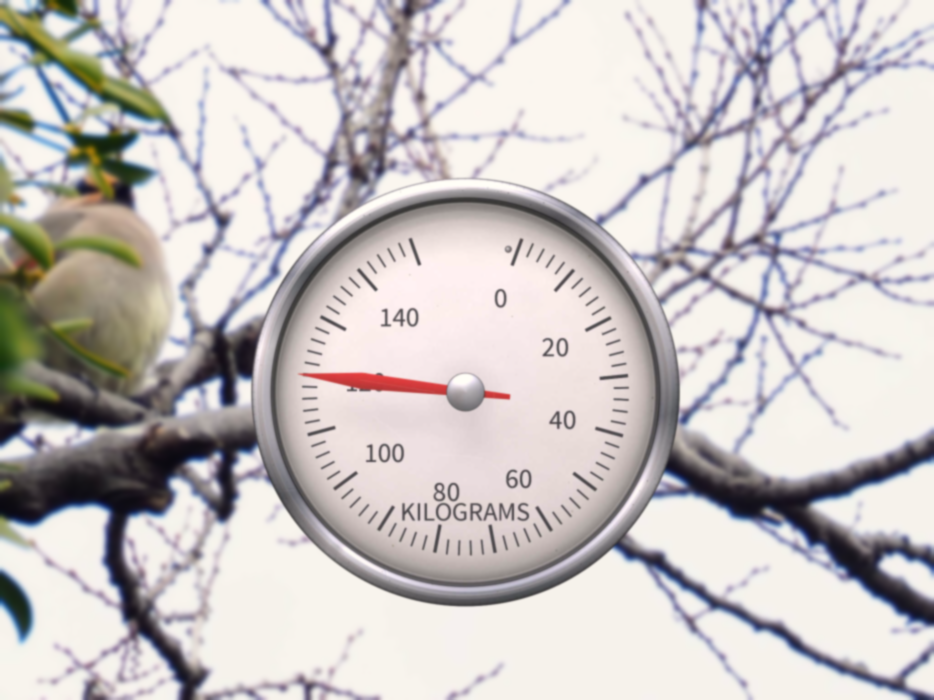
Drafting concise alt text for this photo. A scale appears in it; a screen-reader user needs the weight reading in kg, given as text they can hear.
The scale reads 120 kg
